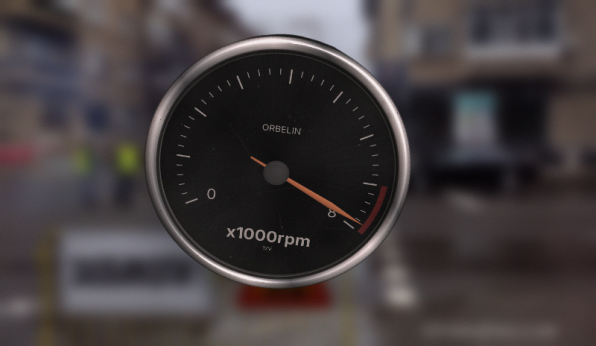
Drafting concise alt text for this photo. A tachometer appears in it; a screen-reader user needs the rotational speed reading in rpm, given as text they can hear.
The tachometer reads 7800 rpm
